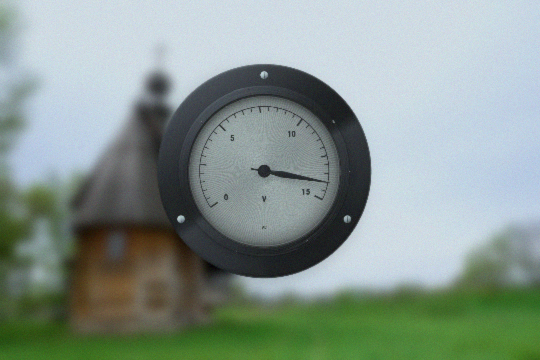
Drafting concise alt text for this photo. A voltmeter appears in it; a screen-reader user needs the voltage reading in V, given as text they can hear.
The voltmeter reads 14 V
